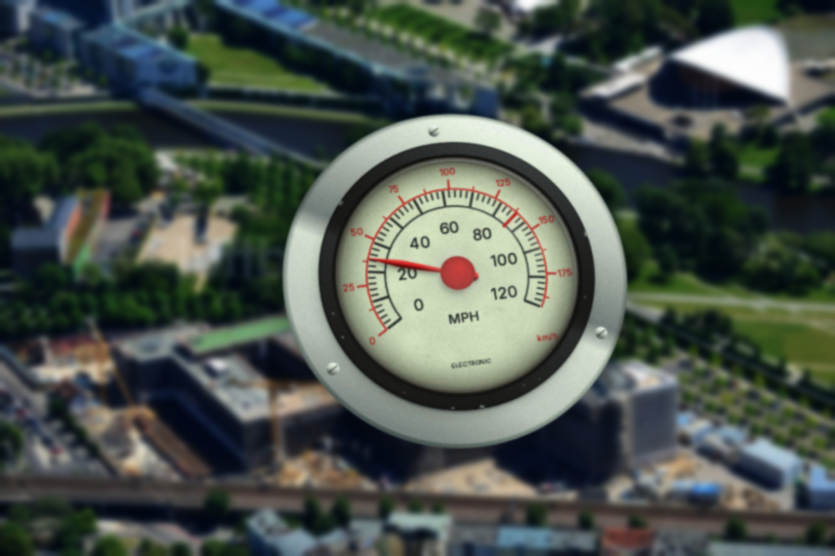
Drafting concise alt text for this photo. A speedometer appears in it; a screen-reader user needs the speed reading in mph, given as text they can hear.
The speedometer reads 24 mph
